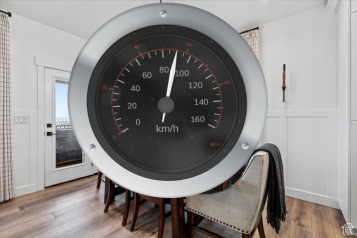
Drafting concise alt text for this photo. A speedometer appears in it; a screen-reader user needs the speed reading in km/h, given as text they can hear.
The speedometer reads 90 km/h
